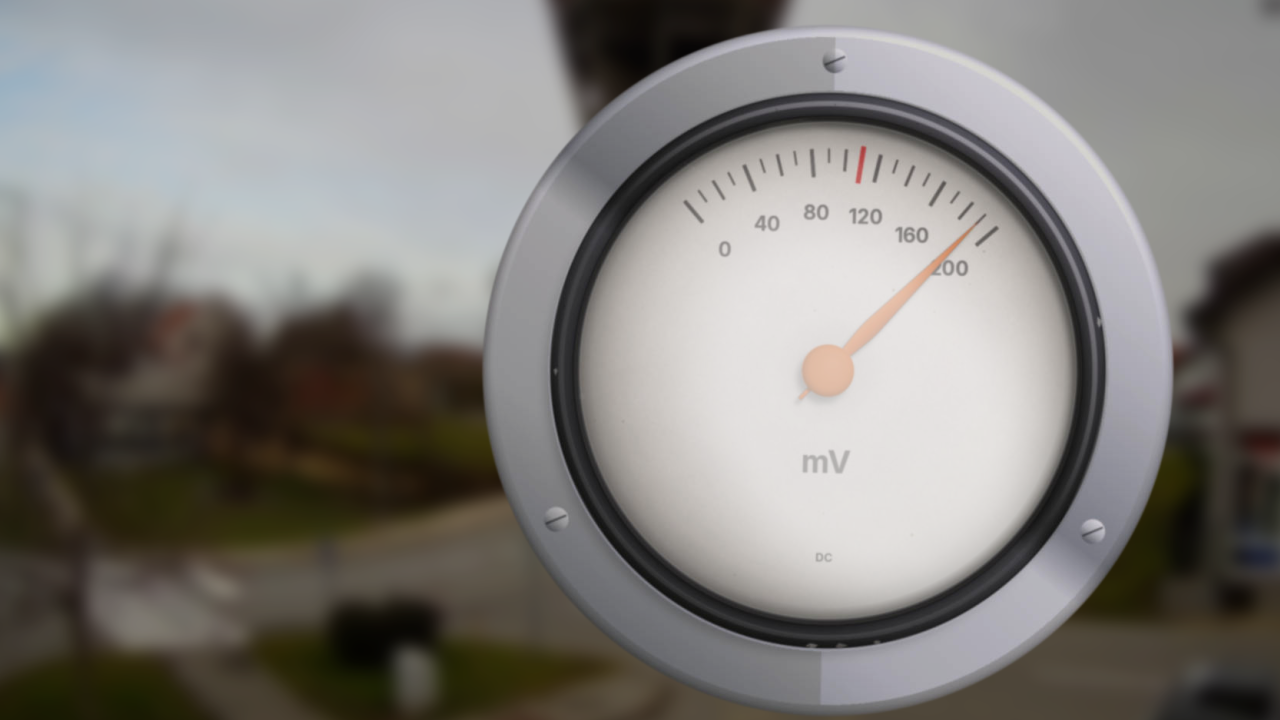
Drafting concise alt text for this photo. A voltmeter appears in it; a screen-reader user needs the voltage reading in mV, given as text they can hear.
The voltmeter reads 190 mV
